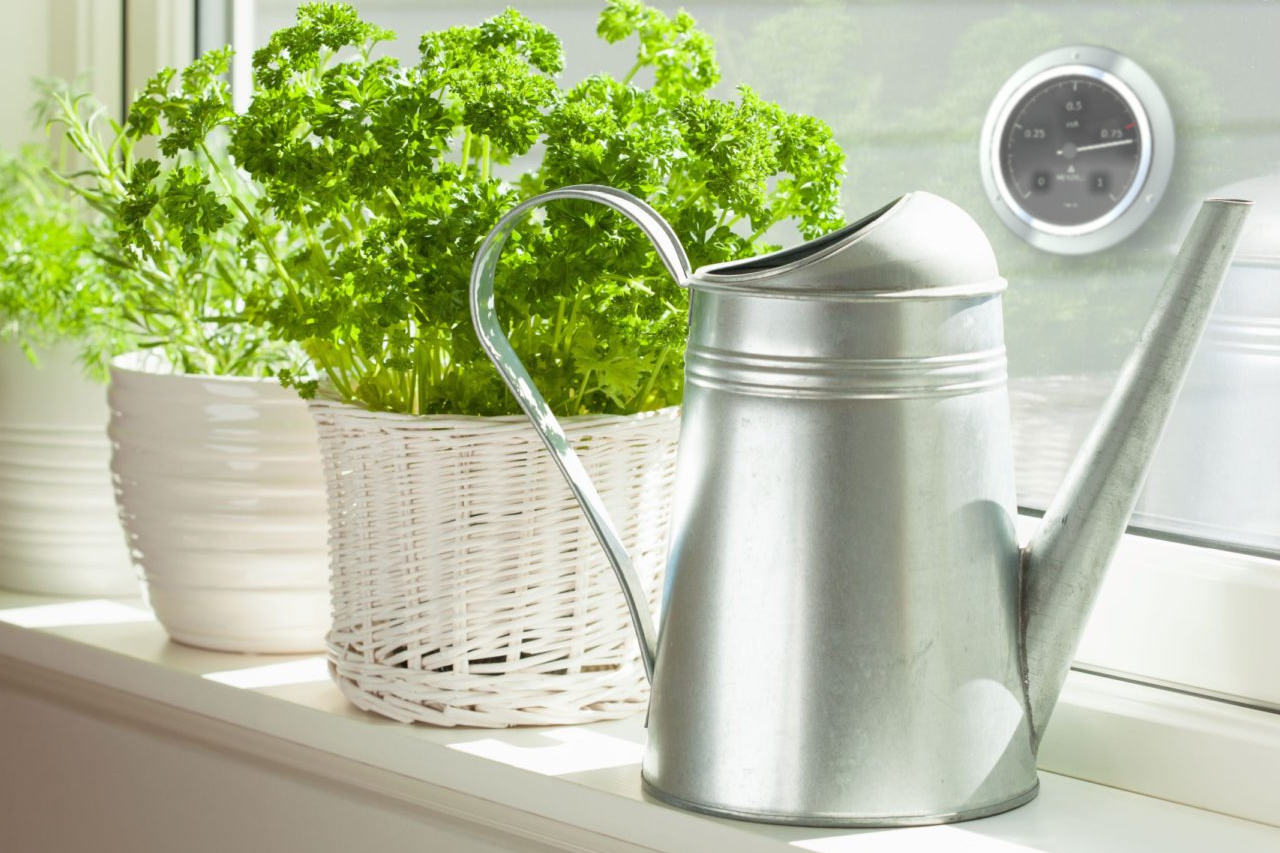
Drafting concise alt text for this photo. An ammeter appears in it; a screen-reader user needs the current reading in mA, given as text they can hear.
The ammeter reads 0.8 mA
